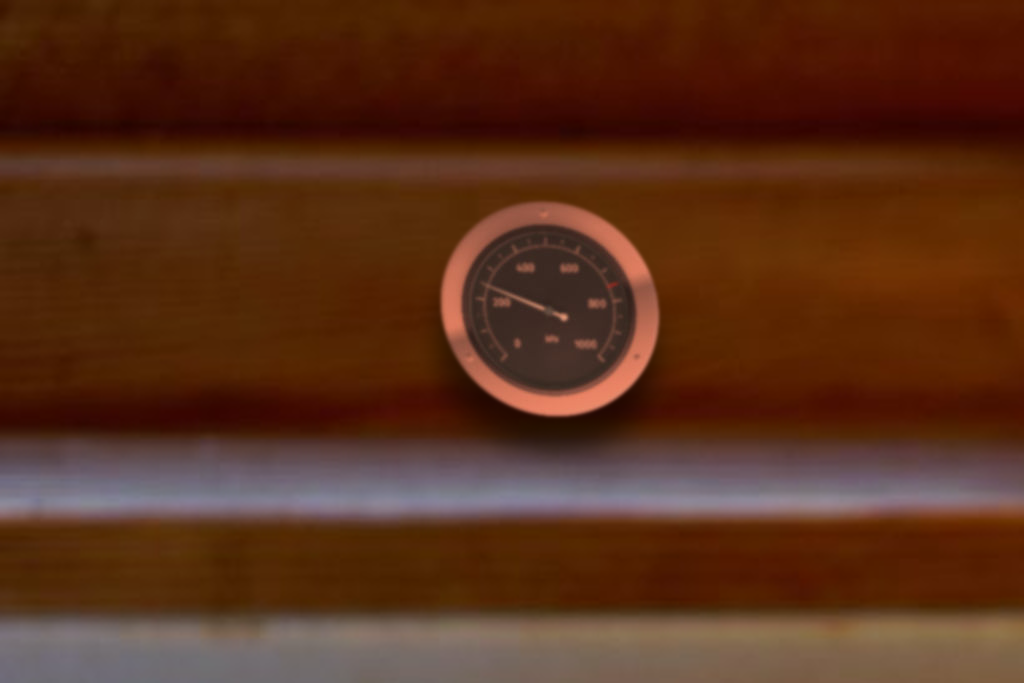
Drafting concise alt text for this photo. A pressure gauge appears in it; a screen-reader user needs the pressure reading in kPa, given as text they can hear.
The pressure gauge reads 250 kPa
